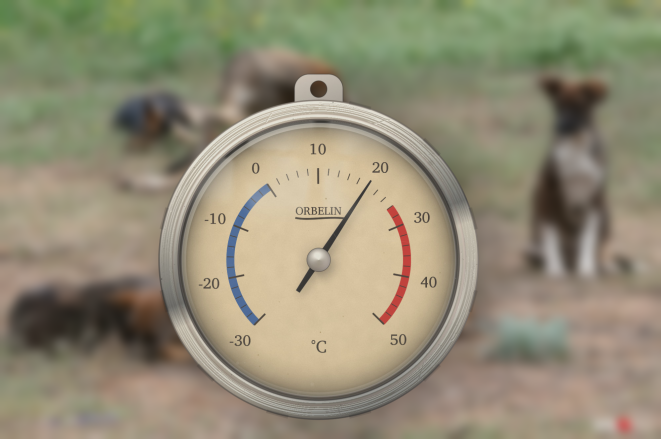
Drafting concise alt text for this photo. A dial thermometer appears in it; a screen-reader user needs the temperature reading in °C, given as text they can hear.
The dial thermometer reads 20 °C
